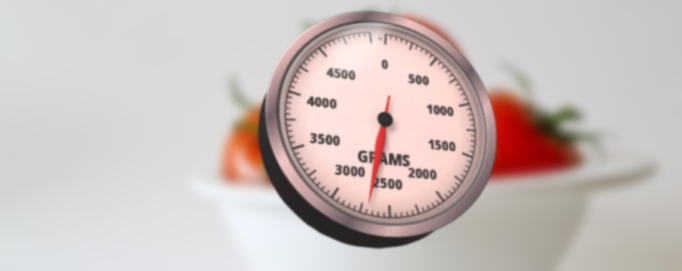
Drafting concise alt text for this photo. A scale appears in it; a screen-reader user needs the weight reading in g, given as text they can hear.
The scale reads 2700 g
